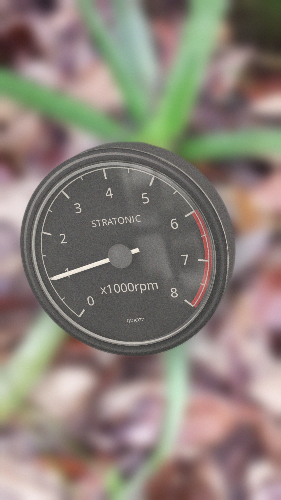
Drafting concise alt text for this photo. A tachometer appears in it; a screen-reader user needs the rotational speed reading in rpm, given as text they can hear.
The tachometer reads 1000 rpm
